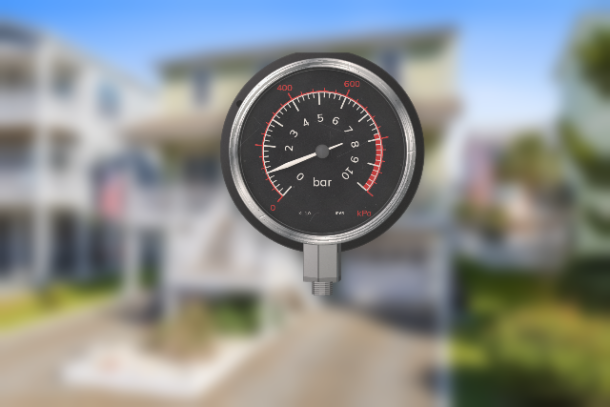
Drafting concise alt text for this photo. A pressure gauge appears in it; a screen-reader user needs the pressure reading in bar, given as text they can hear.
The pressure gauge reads 1 bar
